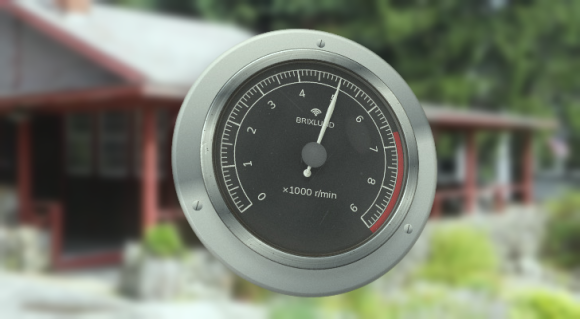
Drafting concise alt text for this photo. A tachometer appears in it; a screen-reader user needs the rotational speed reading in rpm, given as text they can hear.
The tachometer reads 5000 rpm
